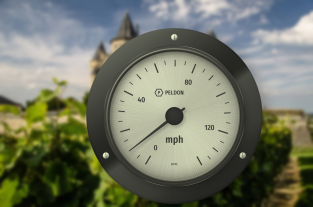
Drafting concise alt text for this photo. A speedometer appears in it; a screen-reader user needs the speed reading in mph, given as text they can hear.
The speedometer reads 10 mph
